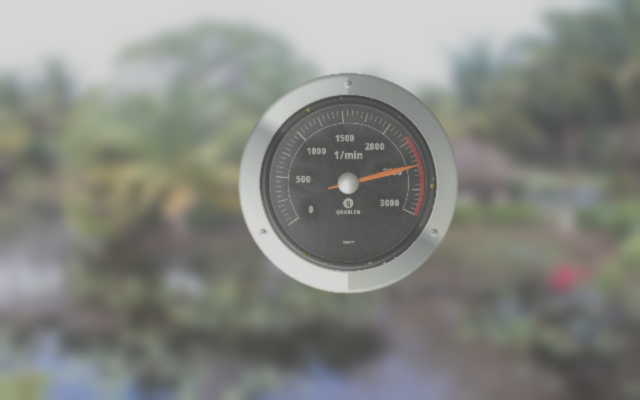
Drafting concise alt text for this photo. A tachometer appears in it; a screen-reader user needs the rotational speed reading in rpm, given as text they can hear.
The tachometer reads 2500 rpm
